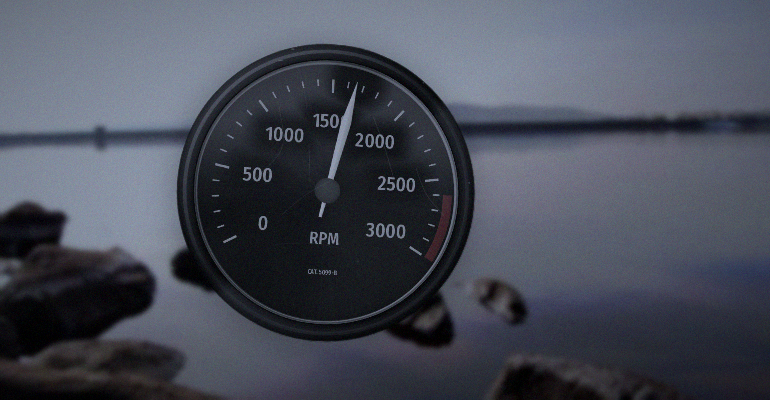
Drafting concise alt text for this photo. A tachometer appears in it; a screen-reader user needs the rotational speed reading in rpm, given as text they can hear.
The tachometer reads 1650 rpm
